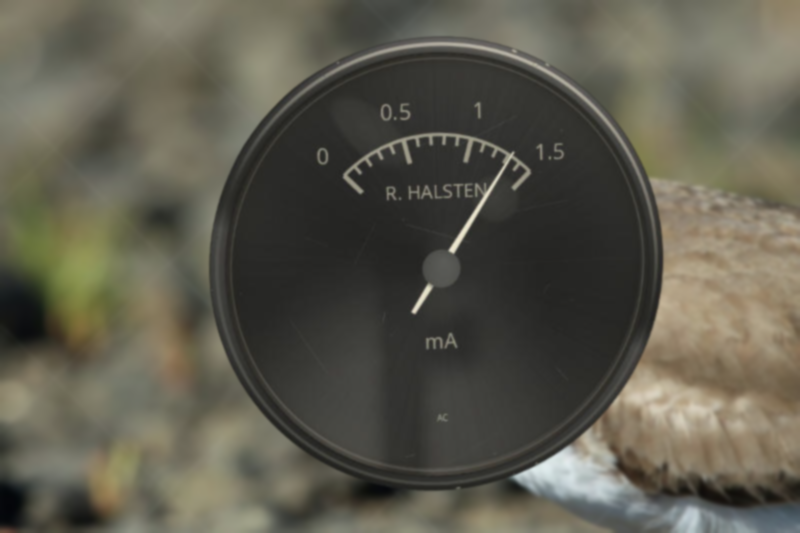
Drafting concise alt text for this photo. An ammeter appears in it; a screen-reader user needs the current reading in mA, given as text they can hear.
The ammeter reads 1.3 mA
